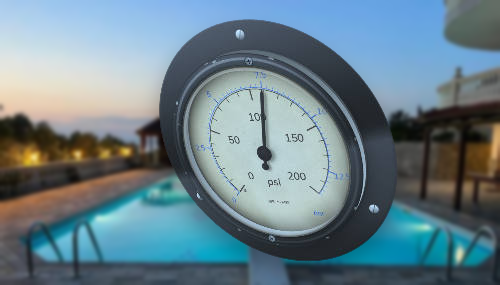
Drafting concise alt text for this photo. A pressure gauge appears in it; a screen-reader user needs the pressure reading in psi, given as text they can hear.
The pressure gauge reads 110 psi
